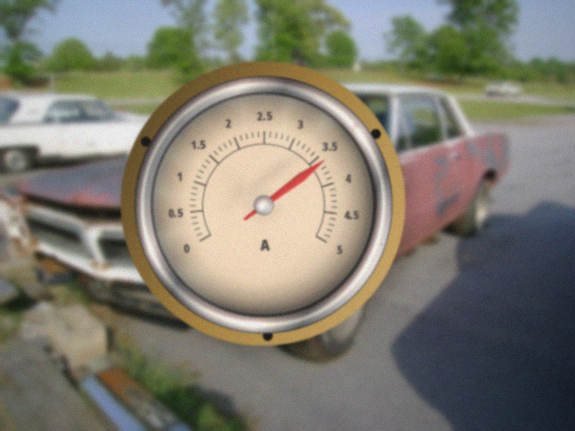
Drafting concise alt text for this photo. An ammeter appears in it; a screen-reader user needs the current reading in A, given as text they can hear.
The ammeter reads 3.6 A
